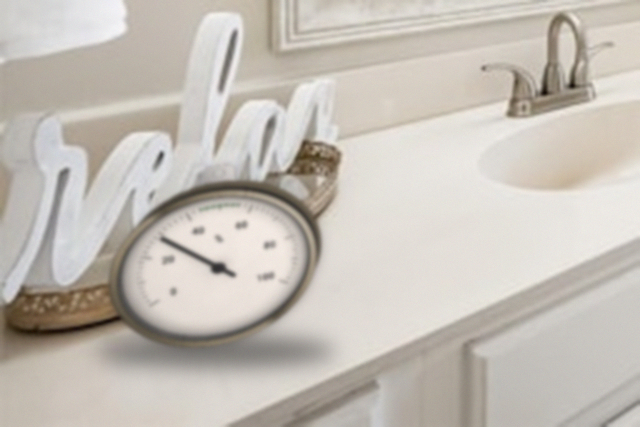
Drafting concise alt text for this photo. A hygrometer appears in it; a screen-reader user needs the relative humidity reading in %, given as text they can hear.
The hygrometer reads 30 %
